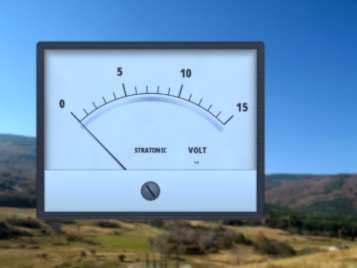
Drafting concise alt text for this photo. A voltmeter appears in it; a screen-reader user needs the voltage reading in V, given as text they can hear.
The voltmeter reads 0 V
